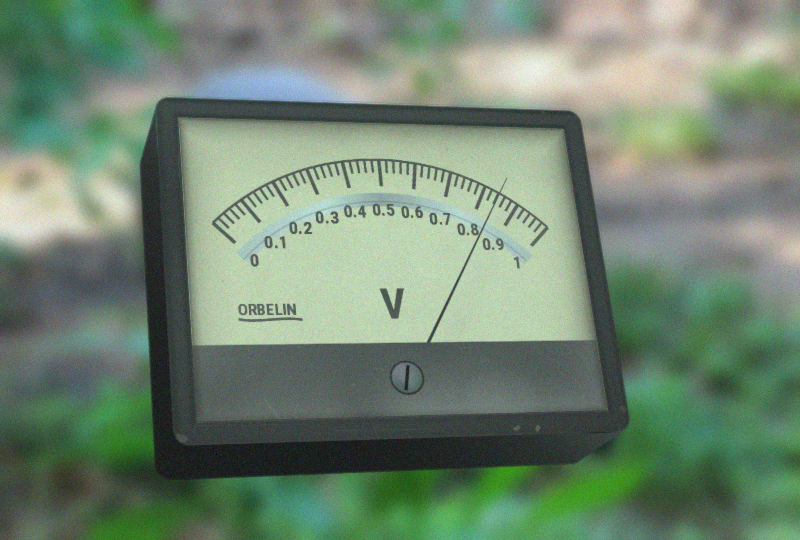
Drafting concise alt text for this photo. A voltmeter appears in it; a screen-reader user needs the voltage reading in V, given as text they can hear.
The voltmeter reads 0.84 V
